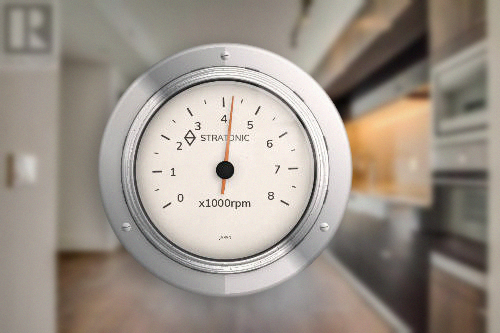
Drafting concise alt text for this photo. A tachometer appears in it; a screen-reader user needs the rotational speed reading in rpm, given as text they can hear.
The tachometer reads 4250 rpm
